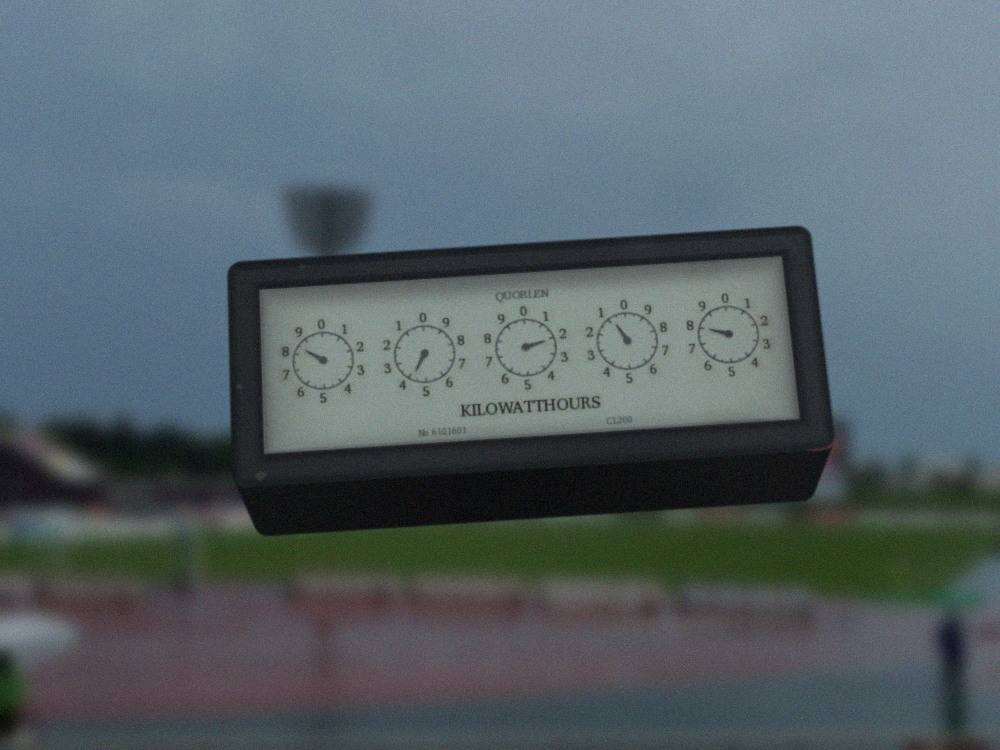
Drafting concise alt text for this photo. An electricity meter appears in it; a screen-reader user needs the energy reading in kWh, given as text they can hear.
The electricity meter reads 84208 kWh
